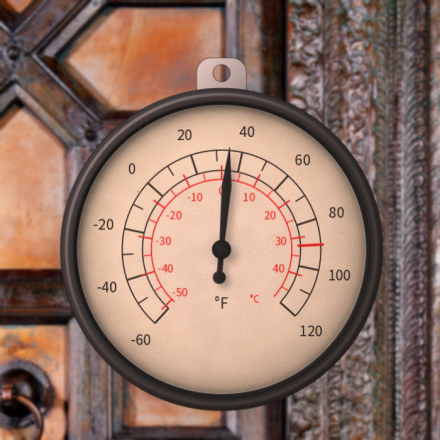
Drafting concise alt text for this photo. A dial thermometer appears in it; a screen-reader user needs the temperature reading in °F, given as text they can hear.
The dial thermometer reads 35 °F
